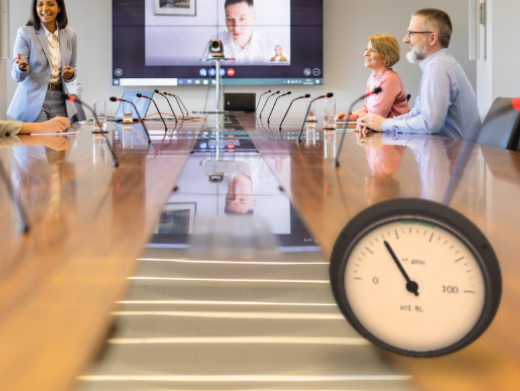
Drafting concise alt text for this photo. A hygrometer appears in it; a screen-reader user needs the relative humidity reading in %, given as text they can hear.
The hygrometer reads 32 %
